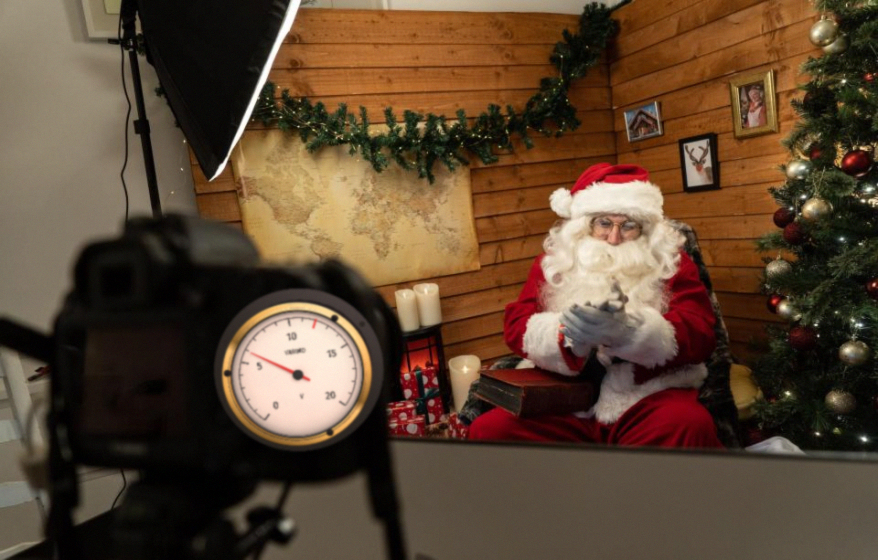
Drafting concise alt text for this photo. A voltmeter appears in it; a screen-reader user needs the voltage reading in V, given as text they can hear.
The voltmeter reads 6 V
